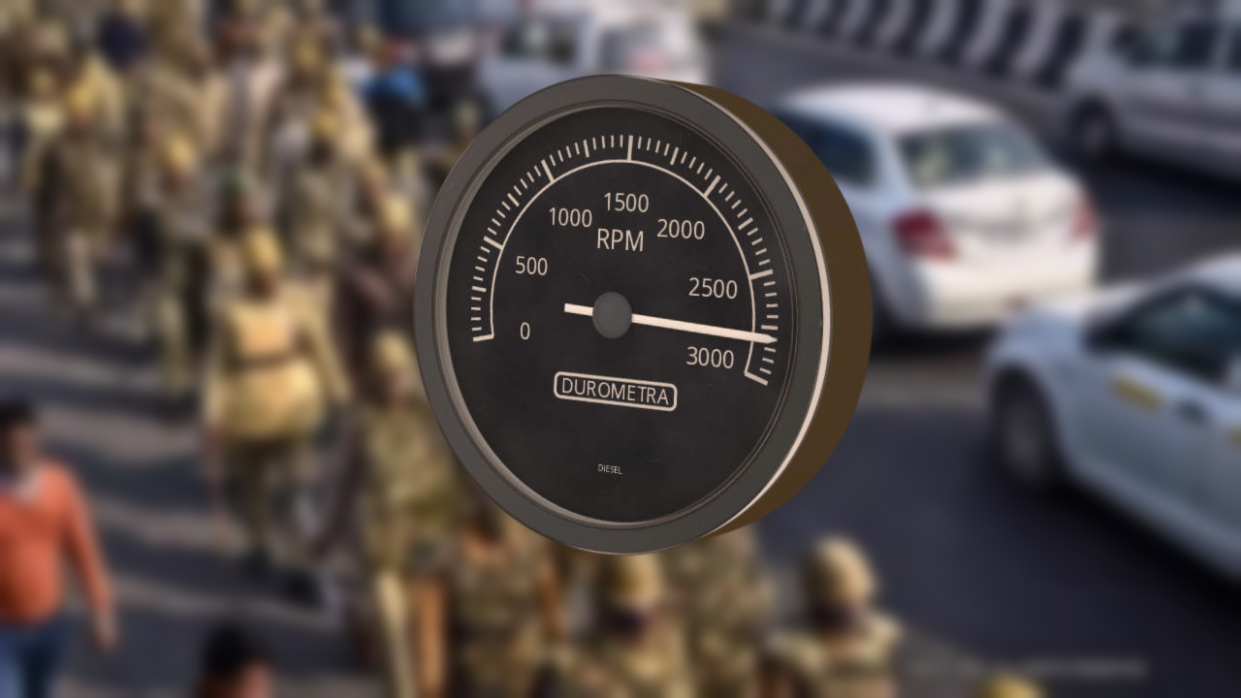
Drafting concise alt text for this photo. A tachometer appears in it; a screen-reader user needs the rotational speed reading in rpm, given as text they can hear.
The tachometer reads 2800 rpm
